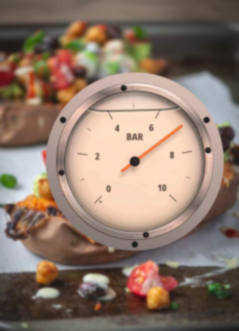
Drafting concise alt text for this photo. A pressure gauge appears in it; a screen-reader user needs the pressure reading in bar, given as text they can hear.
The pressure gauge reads 7 bar
